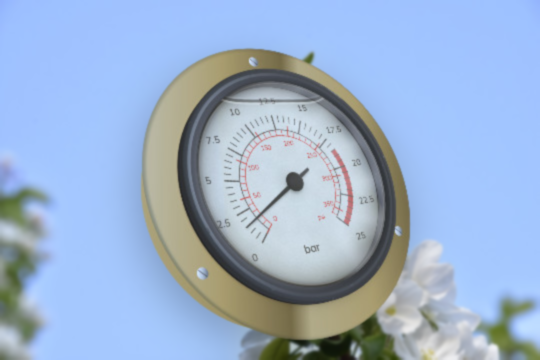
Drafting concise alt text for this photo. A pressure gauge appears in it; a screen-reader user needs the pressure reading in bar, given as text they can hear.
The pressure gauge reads 1.5 bar
